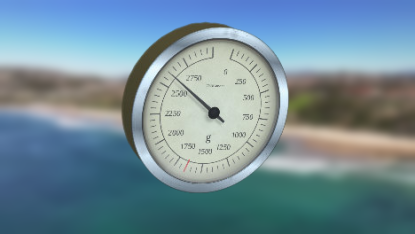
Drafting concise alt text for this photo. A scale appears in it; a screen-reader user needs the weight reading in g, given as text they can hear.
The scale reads 2600 g
